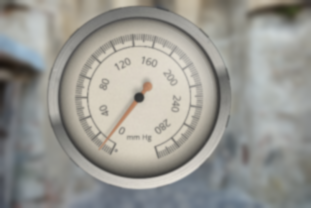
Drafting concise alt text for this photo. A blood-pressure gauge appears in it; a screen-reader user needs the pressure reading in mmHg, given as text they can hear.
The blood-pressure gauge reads 10 mmHg
